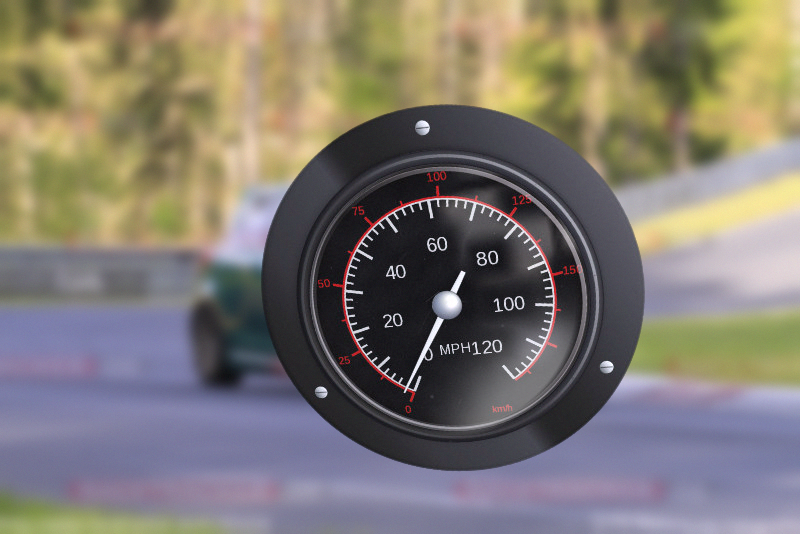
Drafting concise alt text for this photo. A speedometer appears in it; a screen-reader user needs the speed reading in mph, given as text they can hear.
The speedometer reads 2 mph
